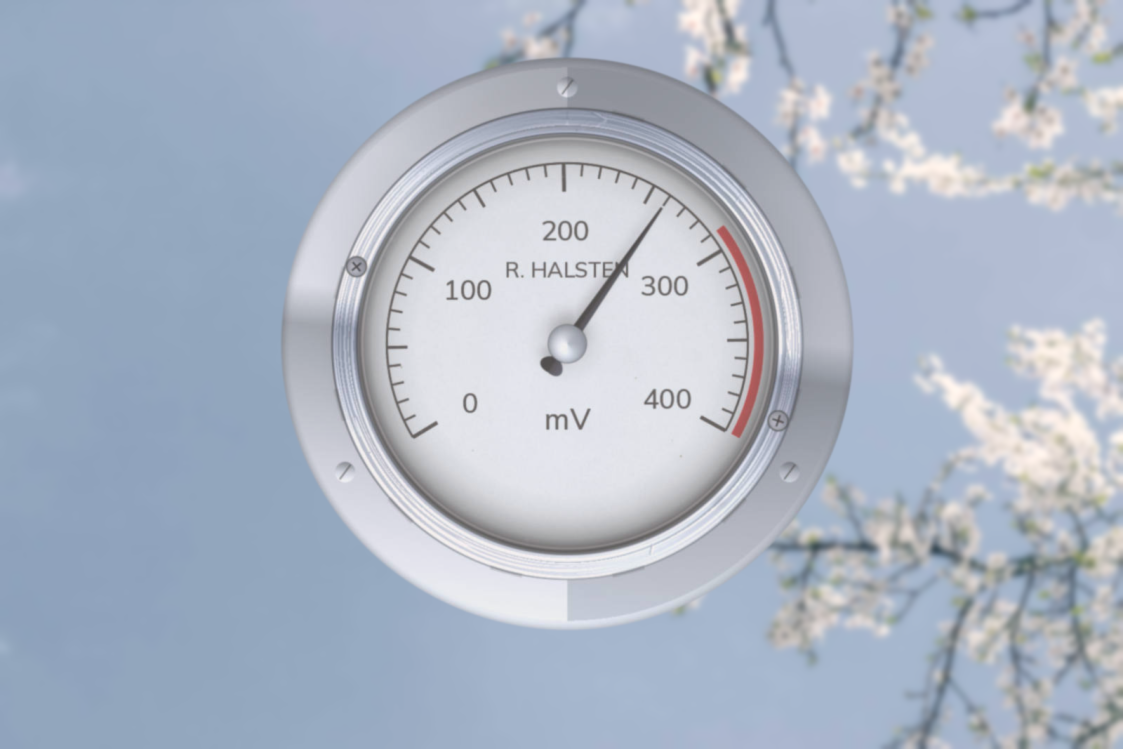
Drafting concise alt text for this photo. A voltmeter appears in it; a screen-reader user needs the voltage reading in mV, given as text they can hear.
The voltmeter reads 260 mV
